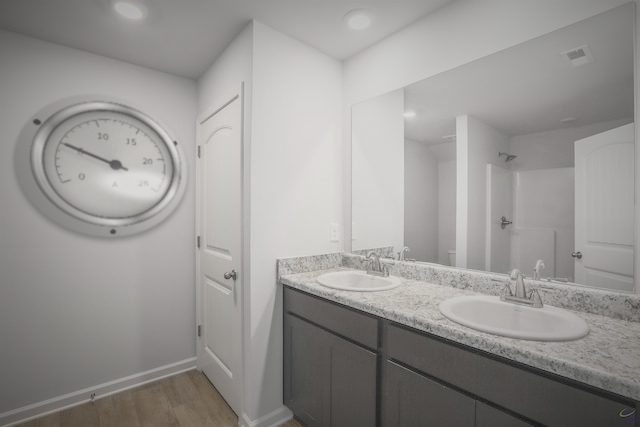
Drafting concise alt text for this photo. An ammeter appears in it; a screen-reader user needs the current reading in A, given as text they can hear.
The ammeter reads 5 A
